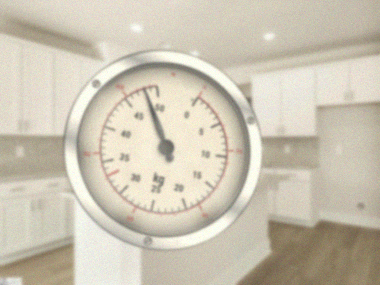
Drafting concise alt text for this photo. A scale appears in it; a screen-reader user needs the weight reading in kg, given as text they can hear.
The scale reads 48 kg
